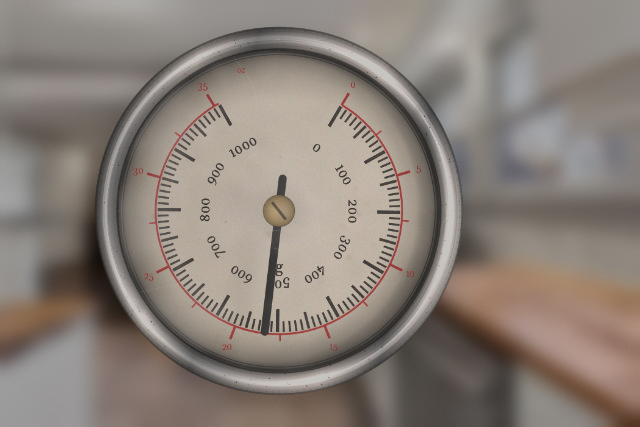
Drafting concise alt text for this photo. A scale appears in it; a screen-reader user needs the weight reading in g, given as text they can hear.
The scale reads 520 g
